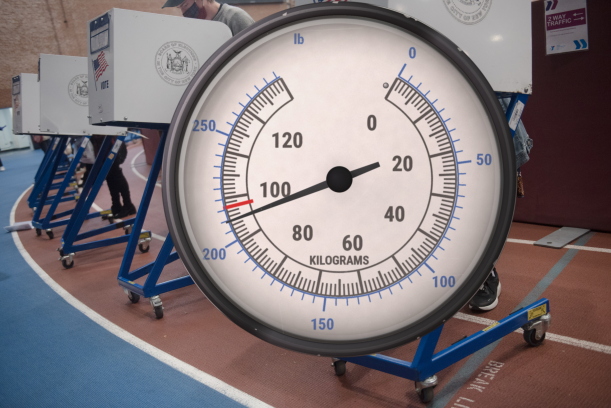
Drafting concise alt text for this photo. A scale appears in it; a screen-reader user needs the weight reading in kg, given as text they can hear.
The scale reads 95 kg
